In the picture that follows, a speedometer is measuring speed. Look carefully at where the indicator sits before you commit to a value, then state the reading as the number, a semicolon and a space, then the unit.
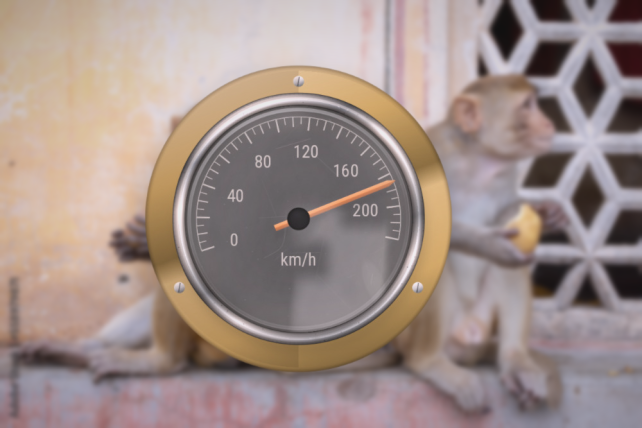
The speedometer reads 185; km/h
